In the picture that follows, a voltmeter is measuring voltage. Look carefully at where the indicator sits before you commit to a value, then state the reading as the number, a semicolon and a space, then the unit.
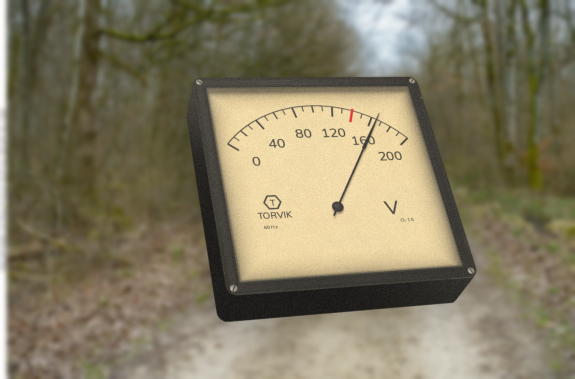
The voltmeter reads 165; V
